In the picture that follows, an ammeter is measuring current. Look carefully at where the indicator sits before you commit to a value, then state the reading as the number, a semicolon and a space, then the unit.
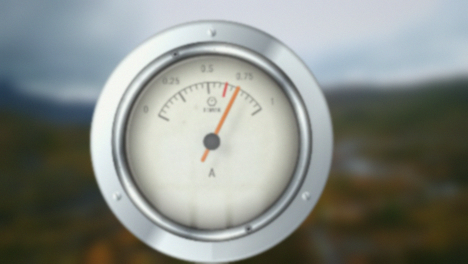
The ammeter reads 0.75; A
